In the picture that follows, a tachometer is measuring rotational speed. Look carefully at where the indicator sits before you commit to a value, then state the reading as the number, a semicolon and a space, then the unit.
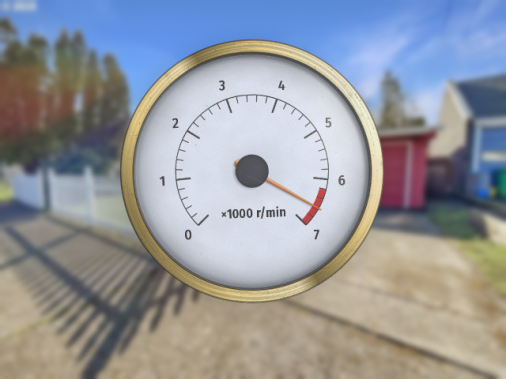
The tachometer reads 6600; rpm
